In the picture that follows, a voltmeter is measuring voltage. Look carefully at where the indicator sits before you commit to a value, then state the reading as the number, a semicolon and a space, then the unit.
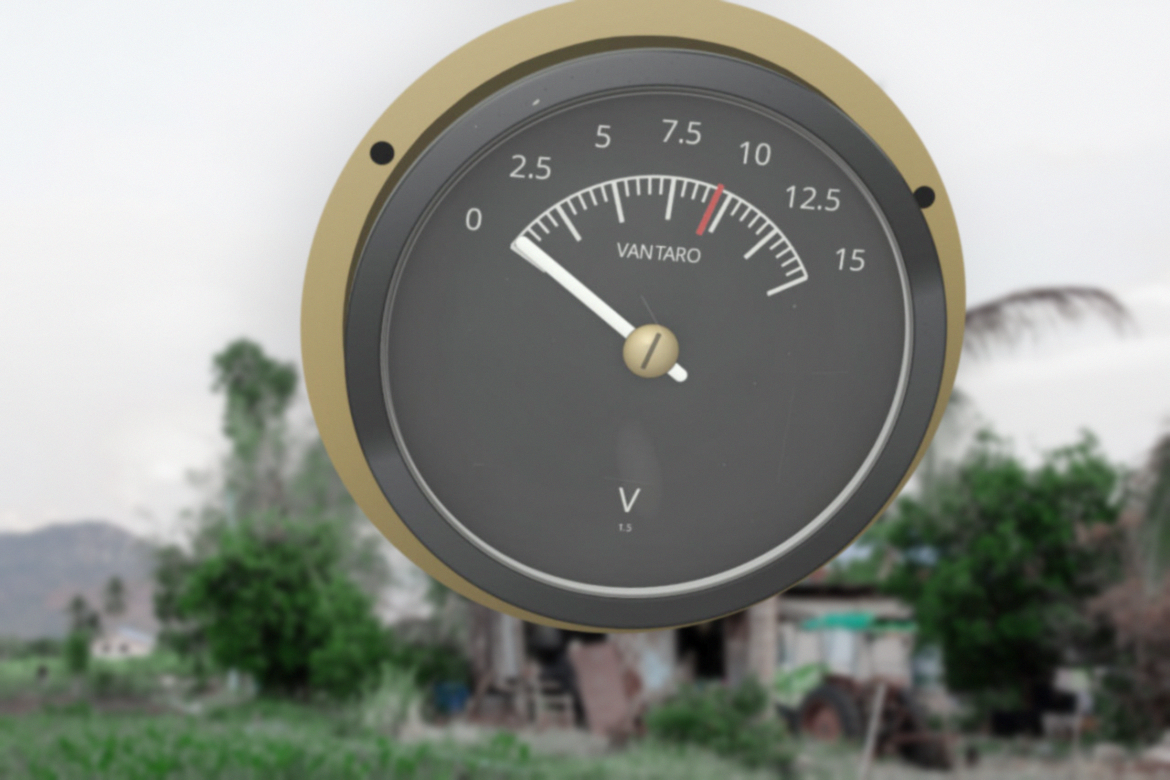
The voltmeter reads 0.5; V
